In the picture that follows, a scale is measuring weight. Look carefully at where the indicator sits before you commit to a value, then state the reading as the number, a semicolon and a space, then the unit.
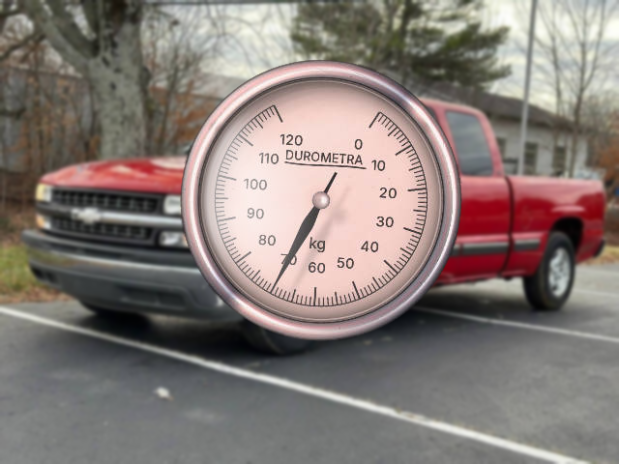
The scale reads 70; kg
